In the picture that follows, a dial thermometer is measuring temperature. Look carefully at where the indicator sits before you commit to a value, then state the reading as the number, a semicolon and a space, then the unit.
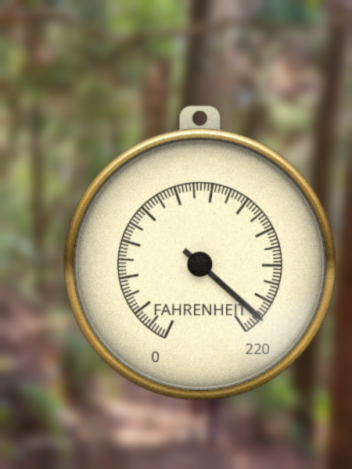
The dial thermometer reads 210; °F
